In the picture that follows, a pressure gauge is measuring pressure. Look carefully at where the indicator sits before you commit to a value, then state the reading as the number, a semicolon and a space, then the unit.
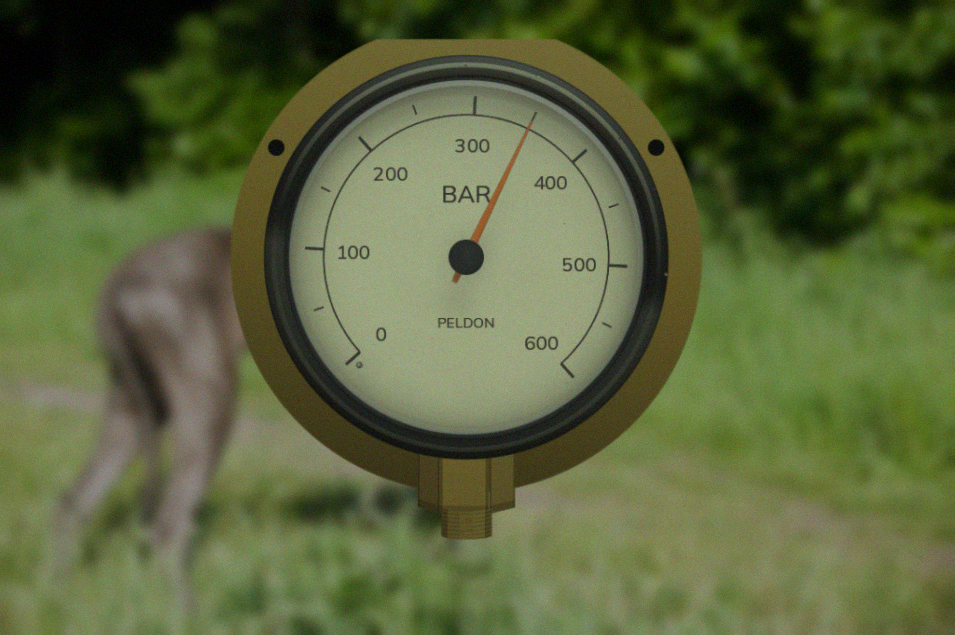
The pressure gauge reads 350; bar
